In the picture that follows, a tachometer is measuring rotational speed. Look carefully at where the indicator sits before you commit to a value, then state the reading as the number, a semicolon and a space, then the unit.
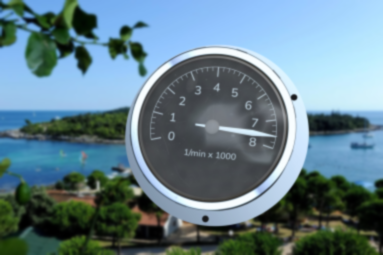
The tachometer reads 7600; rpm
